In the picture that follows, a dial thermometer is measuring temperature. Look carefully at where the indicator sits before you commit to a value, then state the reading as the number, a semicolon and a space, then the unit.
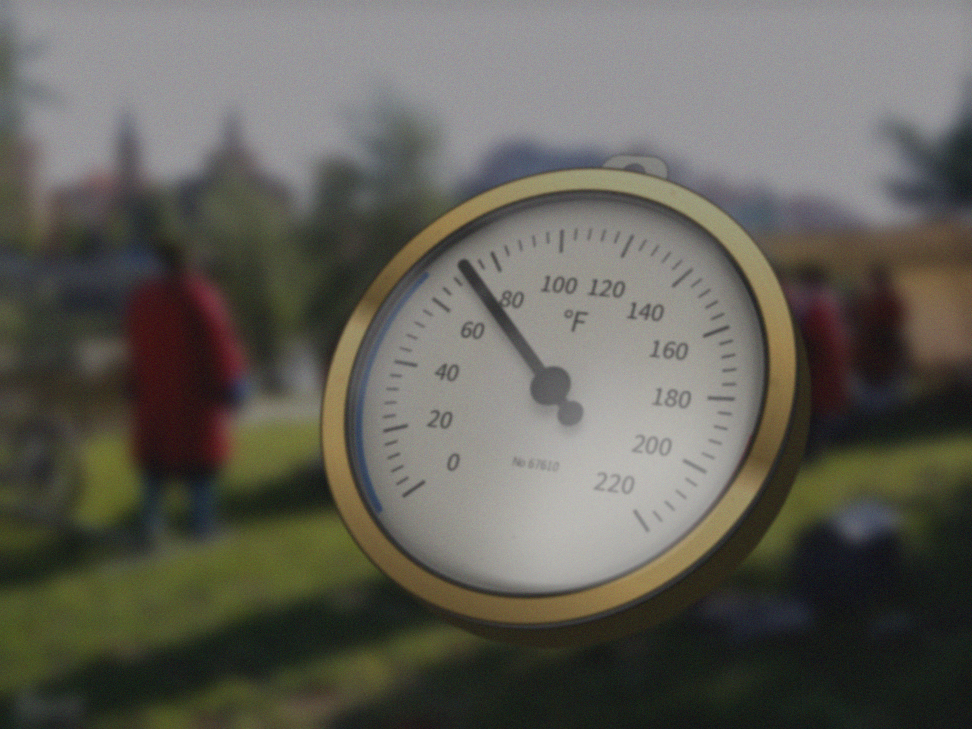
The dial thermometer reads 72; °F
